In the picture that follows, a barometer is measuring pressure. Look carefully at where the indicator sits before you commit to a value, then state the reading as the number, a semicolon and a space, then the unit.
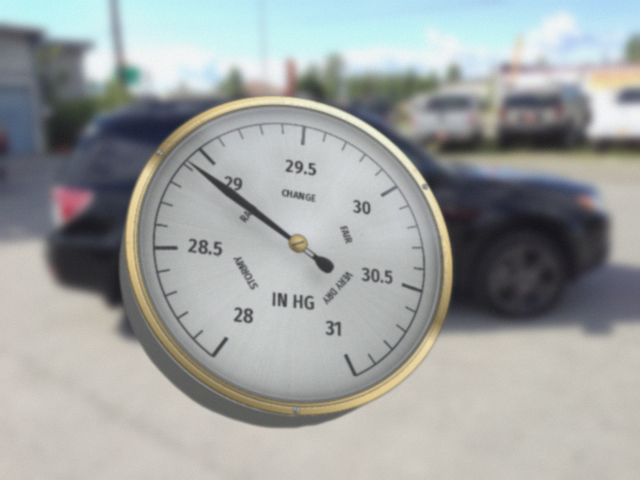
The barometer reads 28.9; inHg
